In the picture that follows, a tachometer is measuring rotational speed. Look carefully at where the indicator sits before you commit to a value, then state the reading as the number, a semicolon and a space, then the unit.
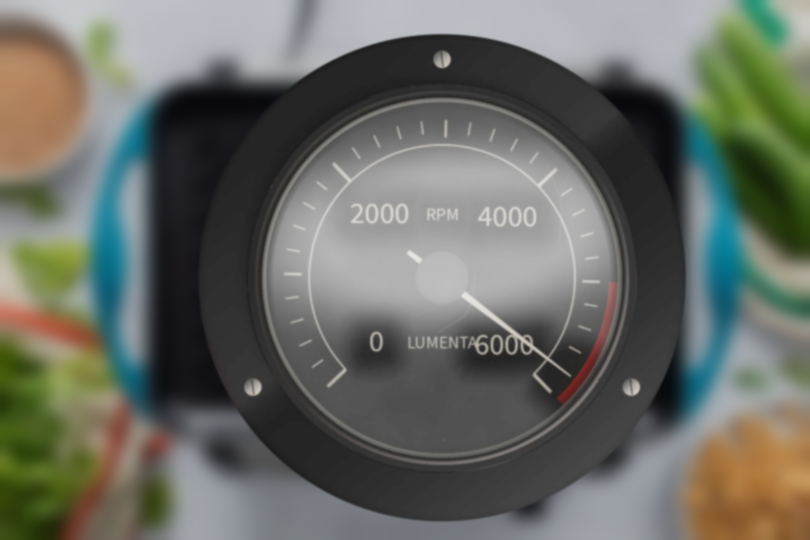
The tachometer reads 5800; rpm
